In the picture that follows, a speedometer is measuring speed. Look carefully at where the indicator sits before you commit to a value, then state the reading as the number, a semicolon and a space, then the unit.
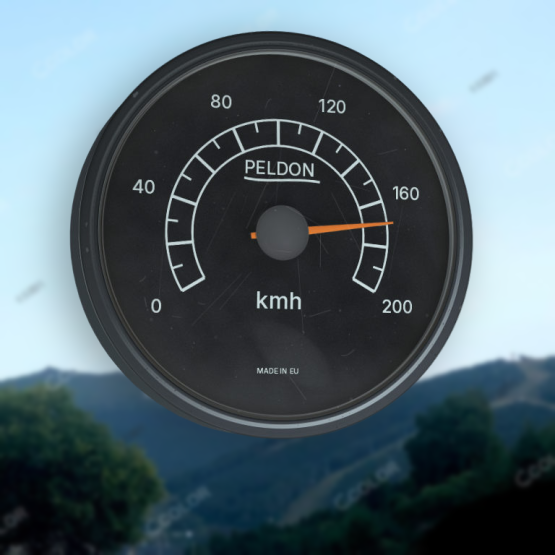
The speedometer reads 170; km/h
